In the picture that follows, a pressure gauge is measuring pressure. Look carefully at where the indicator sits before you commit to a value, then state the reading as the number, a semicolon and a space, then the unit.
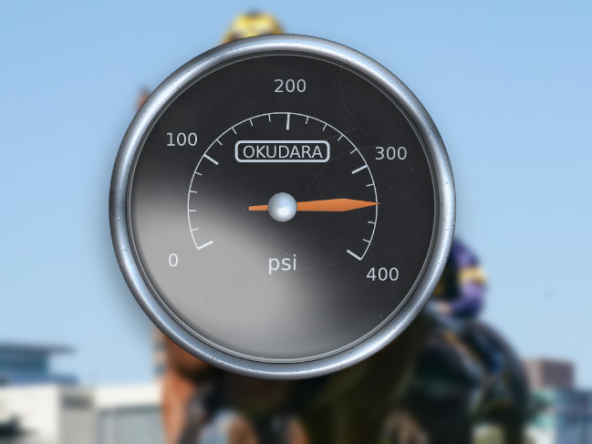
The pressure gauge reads 340; psi
